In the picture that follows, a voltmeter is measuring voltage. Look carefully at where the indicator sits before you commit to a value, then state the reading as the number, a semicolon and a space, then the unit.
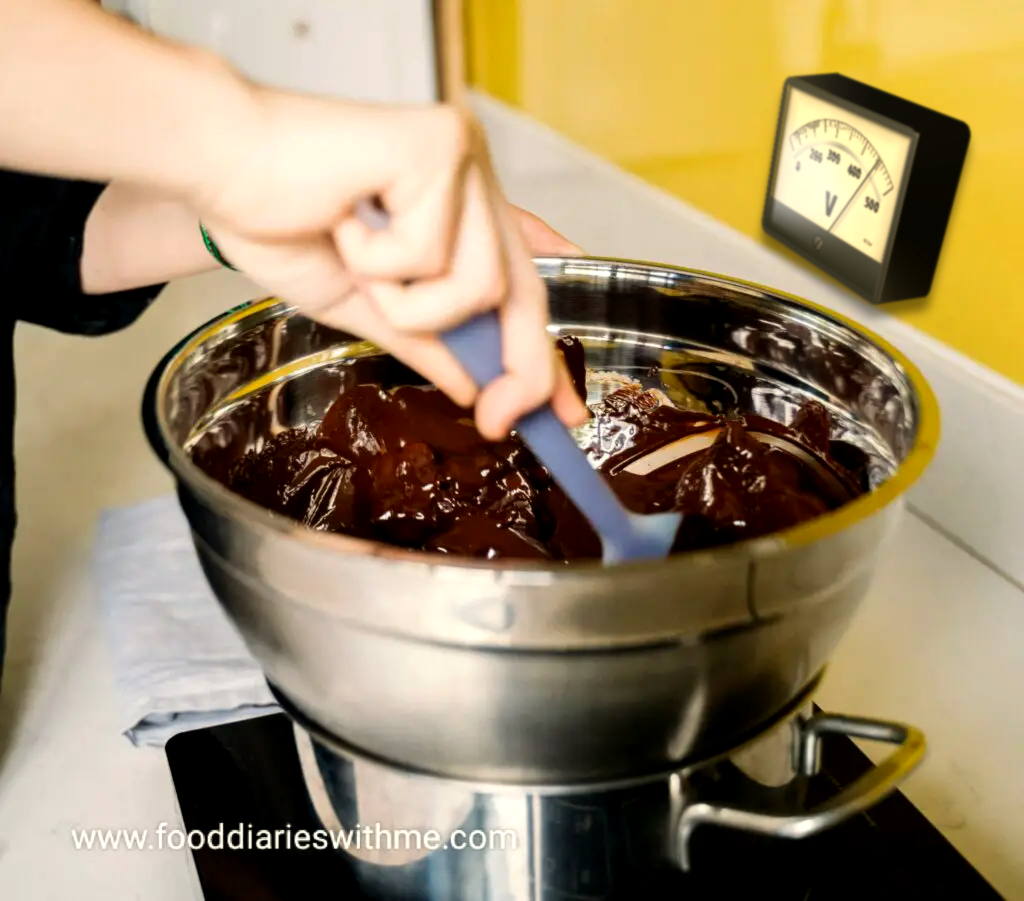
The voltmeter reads 450; V
